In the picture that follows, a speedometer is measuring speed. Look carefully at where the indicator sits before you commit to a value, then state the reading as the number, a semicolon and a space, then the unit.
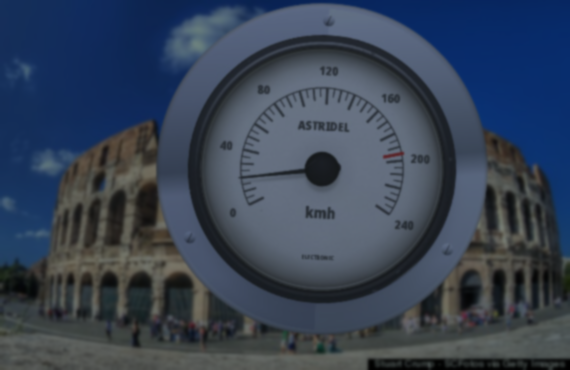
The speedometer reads 20; km/h
